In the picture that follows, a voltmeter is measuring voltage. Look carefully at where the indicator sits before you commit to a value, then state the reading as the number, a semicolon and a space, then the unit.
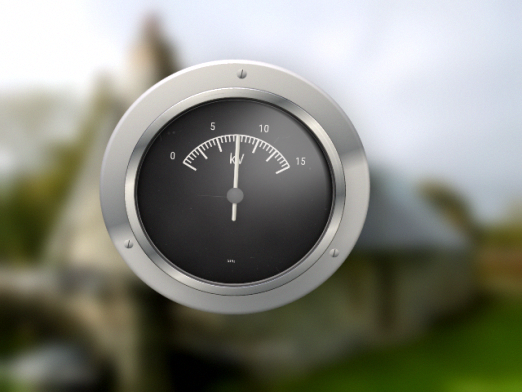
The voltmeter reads 7.5; kV
